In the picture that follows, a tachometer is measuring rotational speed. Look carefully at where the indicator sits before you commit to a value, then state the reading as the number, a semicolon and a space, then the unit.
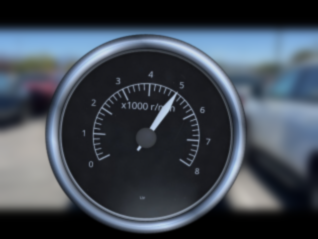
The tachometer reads 5000; rpm
